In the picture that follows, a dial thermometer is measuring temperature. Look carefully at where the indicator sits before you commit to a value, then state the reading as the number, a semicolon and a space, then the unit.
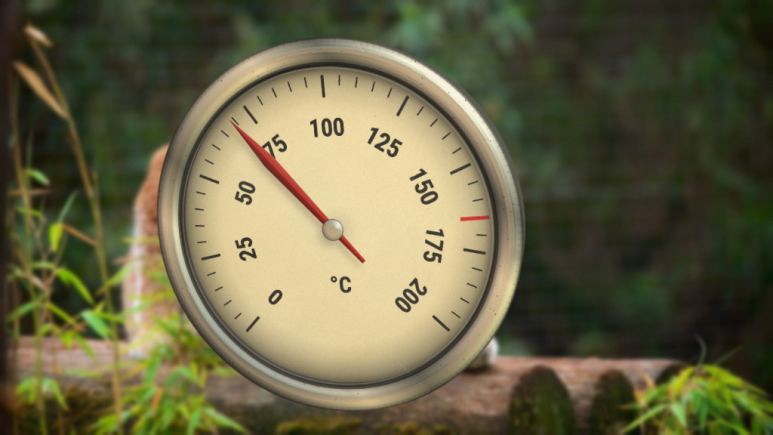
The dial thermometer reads 70; °C
